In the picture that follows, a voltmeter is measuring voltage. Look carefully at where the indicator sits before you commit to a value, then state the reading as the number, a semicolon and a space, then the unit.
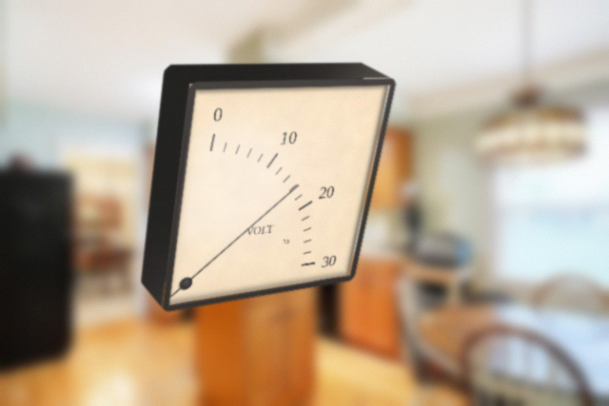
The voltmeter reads 16; V
